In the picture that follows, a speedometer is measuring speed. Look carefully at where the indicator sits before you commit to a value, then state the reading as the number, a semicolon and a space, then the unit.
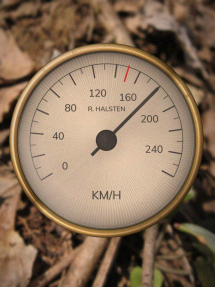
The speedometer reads 180; km/h
